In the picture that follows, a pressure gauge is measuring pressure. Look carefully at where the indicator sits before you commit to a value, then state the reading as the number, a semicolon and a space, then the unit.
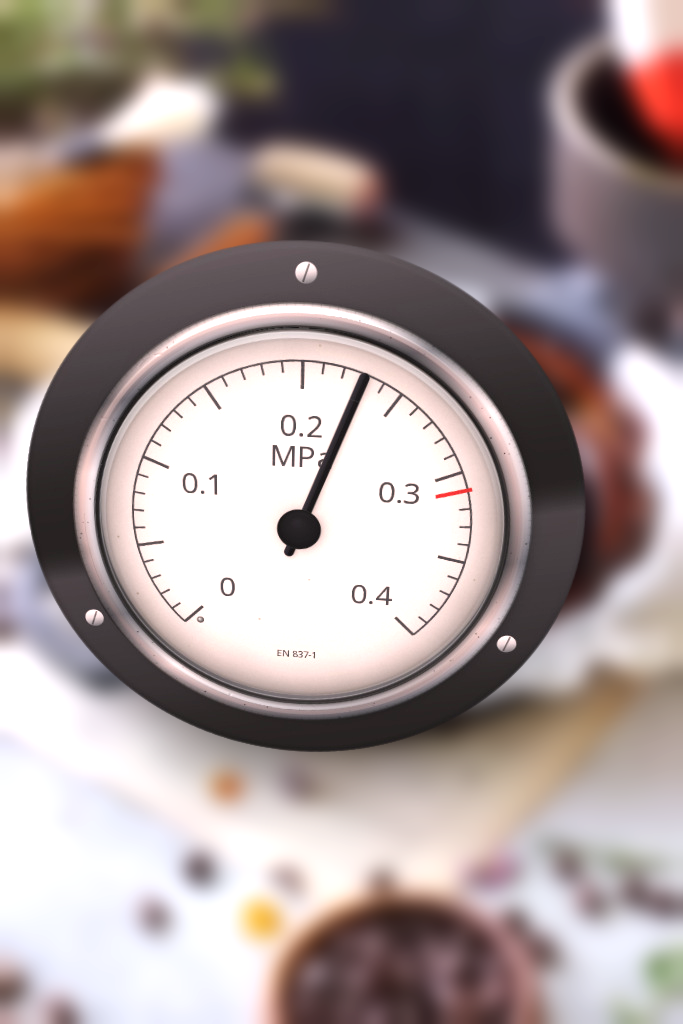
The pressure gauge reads 0.23; MPa
